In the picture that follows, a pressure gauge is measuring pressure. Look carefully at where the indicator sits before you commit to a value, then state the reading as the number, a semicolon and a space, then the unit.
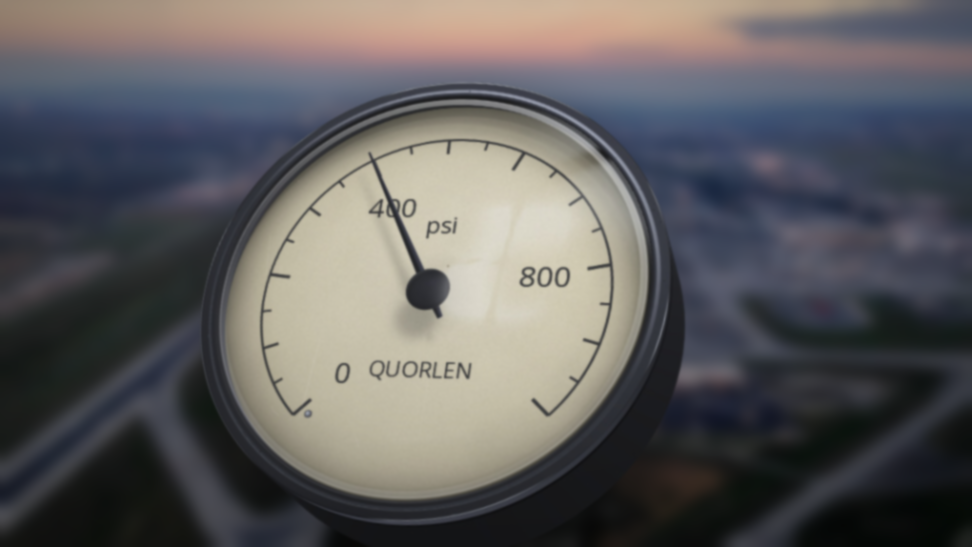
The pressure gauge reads 400; psi
